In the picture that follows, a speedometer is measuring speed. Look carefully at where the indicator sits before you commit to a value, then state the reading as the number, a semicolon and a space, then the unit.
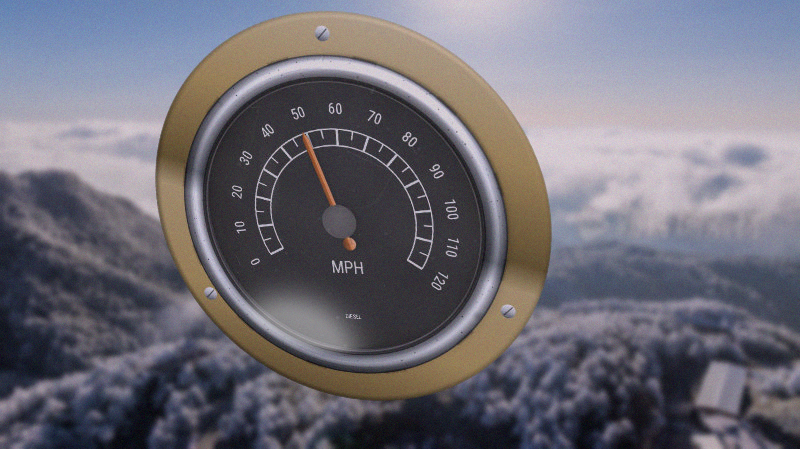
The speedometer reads 50; mph
